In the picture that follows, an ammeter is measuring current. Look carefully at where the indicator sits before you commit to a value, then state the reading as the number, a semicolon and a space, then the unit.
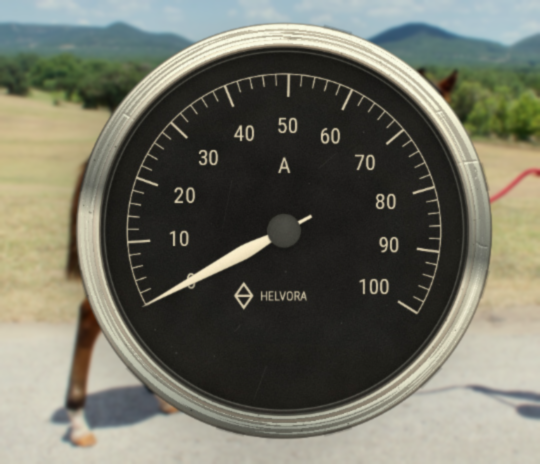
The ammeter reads 0; A
